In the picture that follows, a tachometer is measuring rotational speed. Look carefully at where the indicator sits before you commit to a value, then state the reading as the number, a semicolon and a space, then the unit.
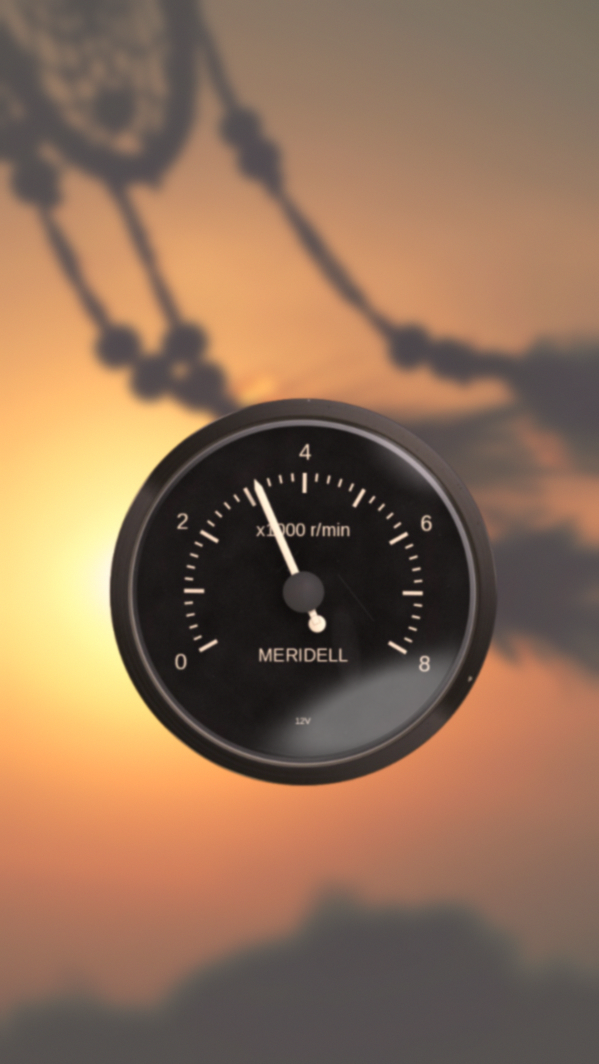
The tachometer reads 3200; rpm
